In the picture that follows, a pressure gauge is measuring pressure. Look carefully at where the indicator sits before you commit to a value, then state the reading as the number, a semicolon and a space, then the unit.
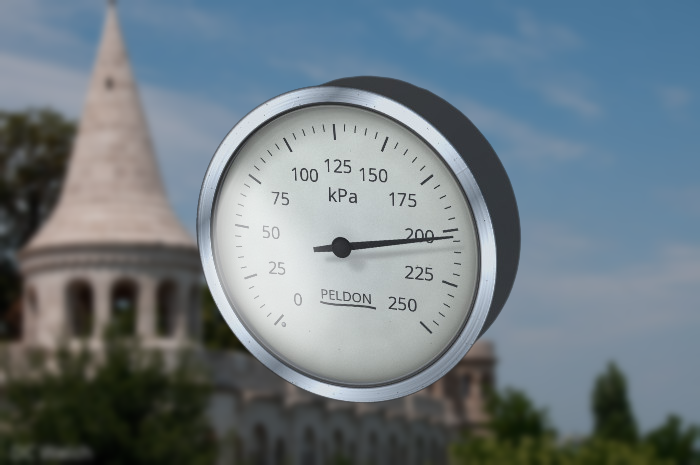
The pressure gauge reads 202.5; kPa
